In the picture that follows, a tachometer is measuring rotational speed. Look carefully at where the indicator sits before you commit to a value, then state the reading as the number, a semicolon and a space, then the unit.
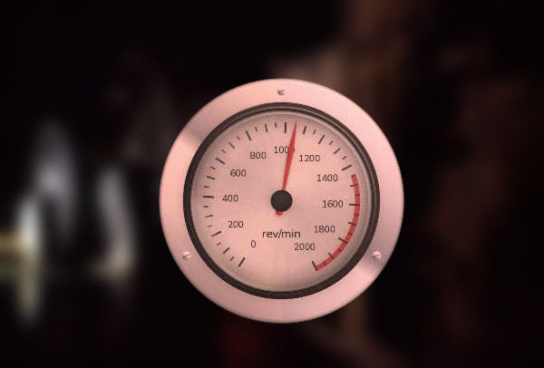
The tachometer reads 1050; rpm
